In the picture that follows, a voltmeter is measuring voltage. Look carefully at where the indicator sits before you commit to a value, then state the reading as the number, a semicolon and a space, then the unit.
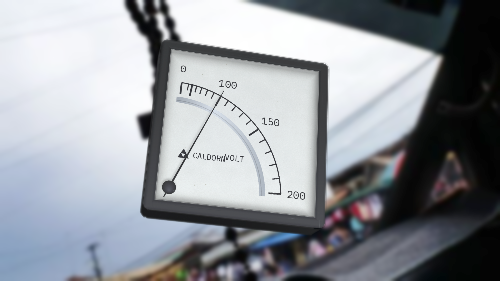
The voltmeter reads 100; V
